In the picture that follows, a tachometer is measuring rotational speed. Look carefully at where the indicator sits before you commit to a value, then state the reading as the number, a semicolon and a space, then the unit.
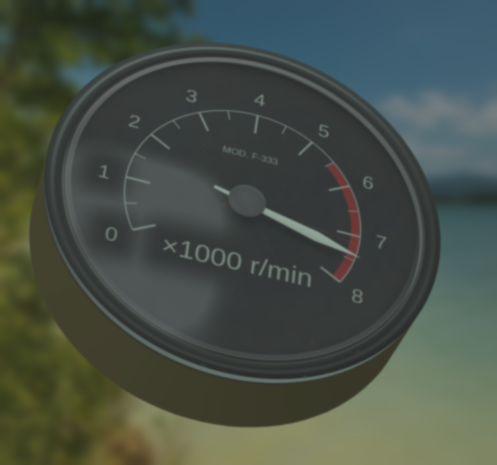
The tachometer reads 7500; rpm
